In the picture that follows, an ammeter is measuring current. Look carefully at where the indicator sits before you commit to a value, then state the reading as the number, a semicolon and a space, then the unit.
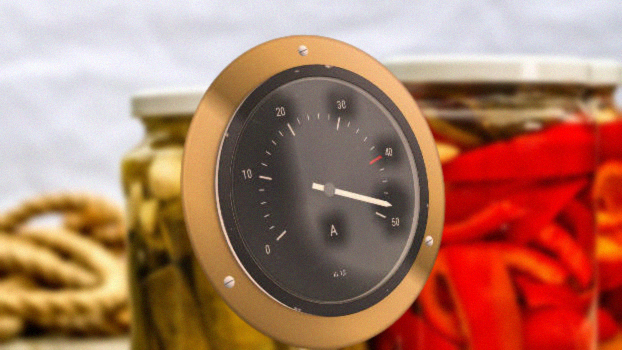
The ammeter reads 48; A
